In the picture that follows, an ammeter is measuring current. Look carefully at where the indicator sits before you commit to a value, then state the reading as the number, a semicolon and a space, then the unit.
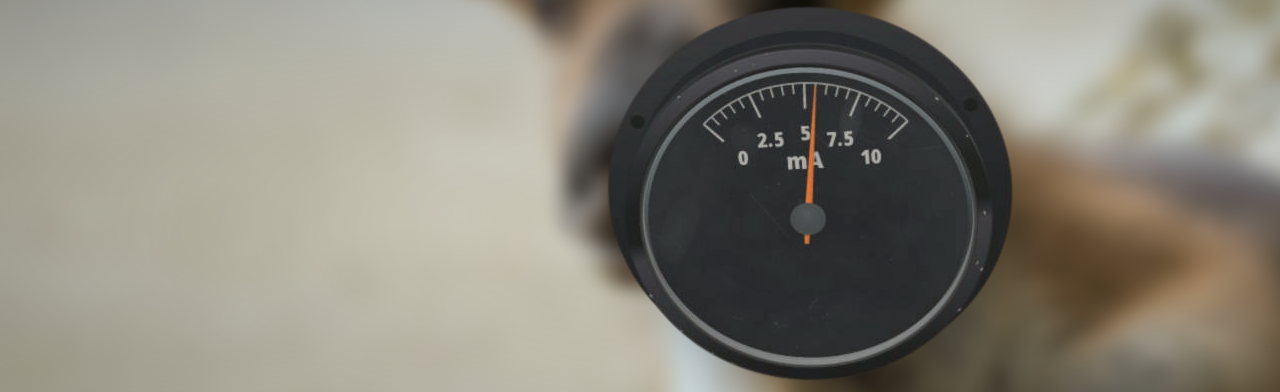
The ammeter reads 5.5; mA
